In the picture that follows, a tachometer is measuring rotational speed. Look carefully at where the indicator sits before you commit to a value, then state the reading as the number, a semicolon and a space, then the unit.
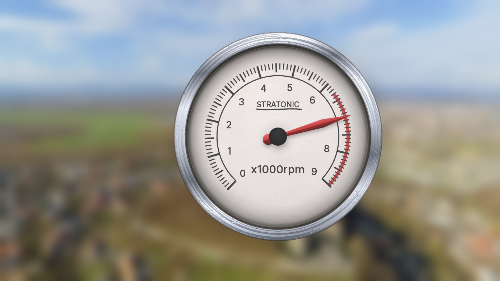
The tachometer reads 7000; rpm
